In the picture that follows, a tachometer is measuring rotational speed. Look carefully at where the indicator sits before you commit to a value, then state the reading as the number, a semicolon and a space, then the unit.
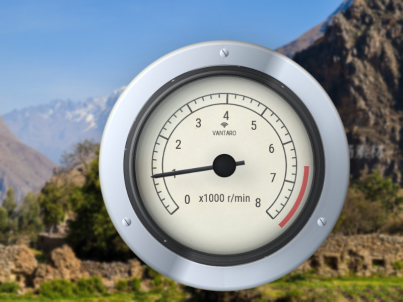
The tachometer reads 1000; rpm
